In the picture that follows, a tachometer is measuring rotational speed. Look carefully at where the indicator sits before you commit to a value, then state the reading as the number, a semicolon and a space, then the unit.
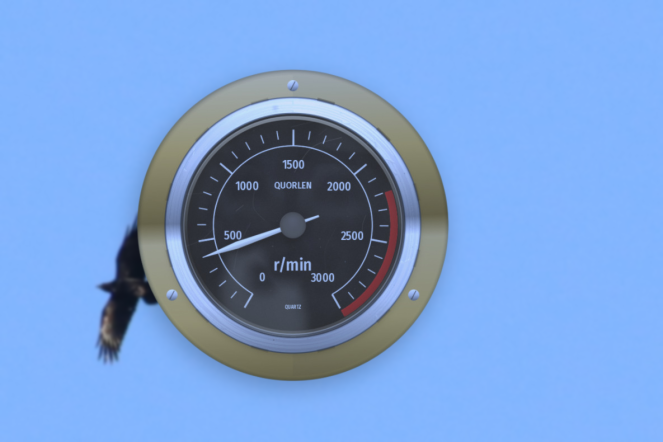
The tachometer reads 400; rpm
